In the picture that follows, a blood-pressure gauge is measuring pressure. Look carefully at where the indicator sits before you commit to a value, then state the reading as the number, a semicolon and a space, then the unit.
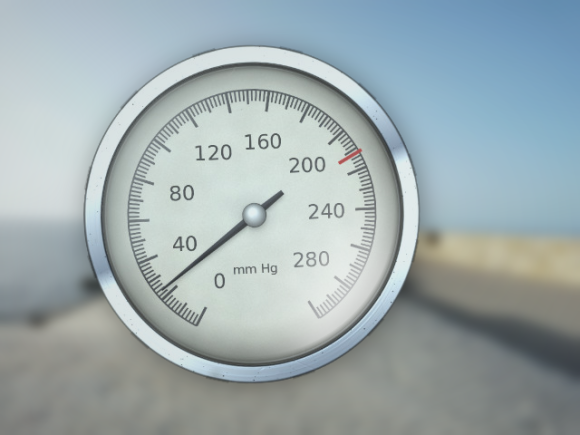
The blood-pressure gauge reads 24; mmHg
